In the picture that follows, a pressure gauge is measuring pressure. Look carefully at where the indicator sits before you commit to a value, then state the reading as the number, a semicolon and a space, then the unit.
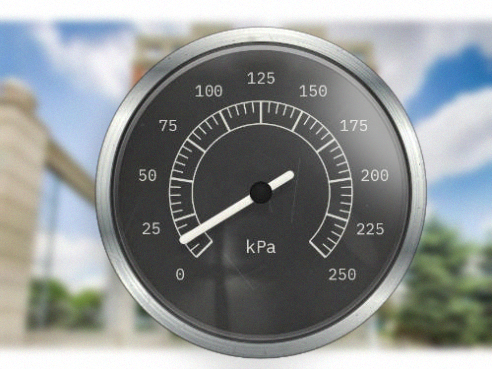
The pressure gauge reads 12.5; kPa
